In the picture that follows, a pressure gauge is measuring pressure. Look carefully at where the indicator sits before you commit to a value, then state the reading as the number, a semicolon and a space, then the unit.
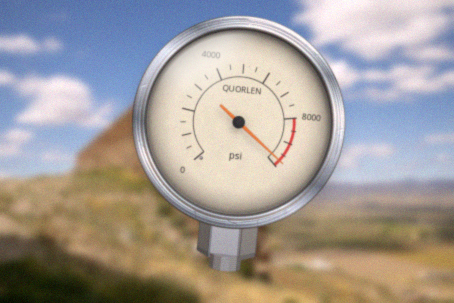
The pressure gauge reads 9750; psi
